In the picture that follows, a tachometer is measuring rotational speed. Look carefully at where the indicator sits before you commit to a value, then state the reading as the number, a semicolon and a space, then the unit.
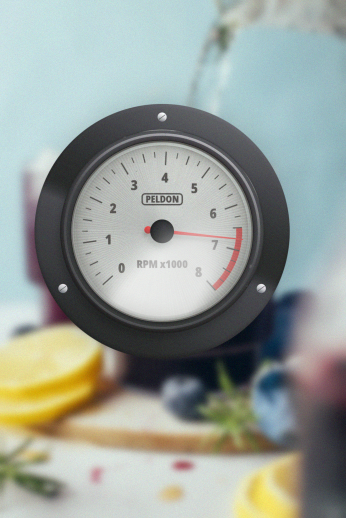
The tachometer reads 6750; rpm
